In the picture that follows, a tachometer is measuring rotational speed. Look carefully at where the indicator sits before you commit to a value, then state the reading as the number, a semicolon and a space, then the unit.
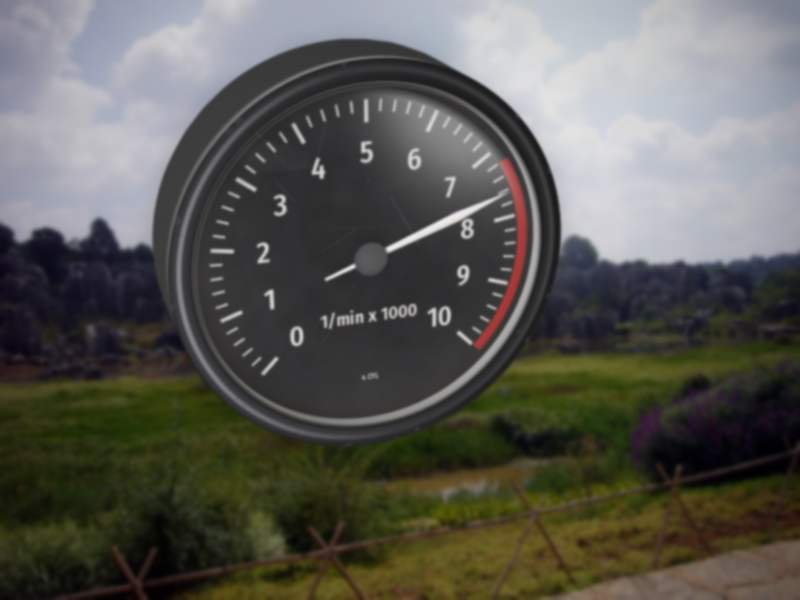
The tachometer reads 7600; rpm
